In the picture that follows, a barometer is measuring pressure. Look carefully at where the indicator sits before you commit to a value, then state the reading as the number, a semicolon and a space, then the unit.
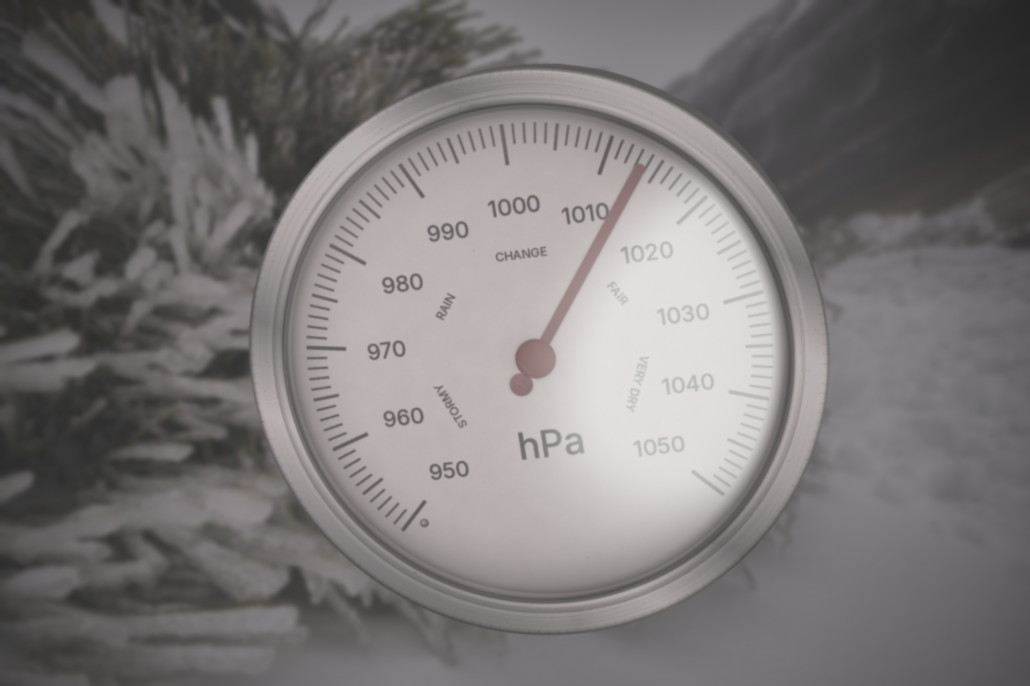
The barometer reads 1013.5; hPa
